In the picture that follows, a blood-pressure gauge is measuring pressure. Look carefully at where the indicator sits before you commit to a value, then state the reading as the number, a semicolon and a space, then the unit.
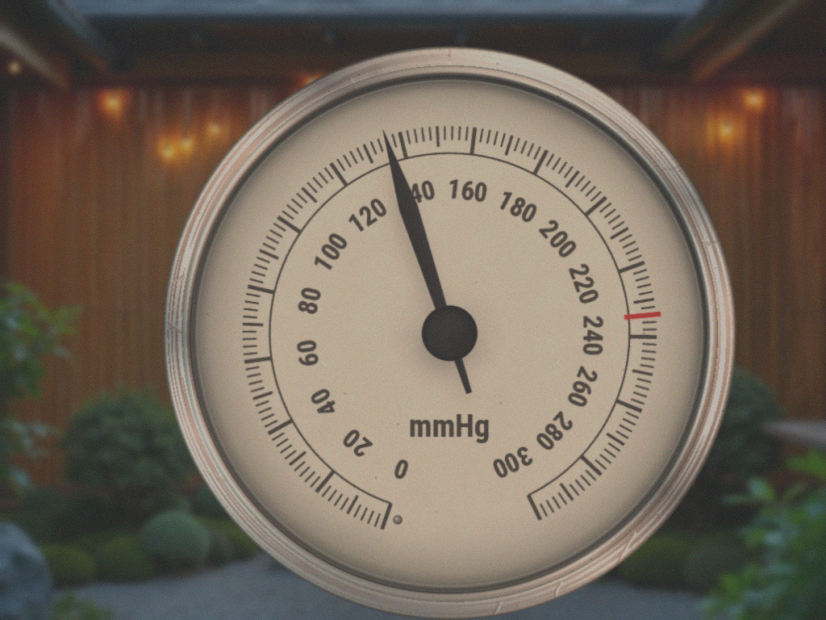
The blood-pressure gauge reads 136; mmHg
